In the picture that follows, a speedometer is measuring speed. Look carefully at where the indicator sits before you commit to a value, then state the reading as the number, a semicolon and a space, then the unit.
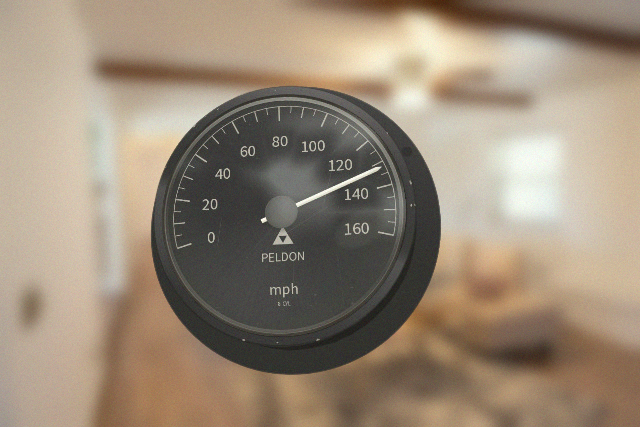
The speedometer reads 132.5; mph
